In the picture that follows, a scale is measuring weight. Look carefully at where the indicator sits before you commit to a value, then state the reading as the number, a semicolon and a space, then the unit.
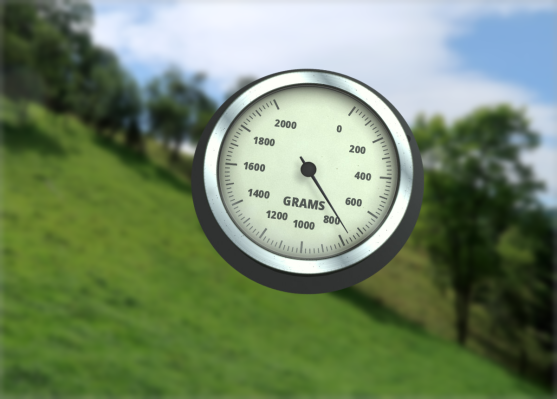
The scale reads 760; g
